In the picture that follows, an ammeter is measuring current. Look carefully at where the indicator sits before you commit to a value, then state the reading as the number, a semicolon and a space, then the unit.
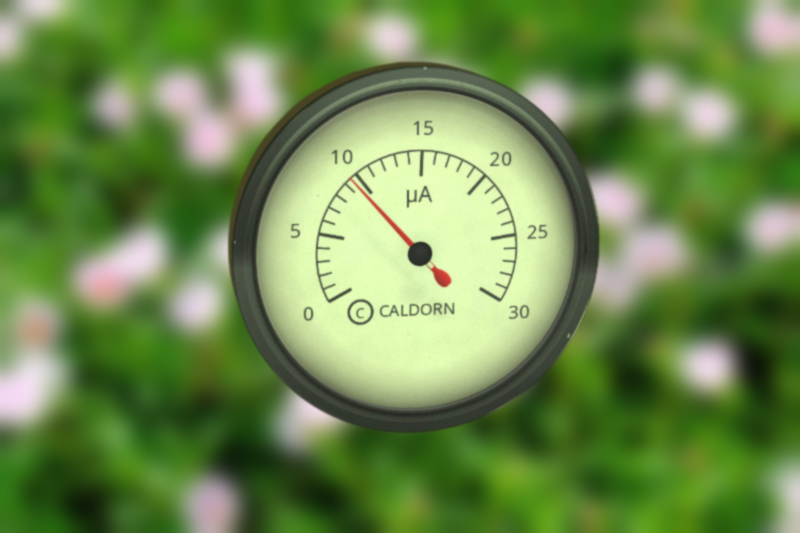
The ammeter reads 9.5; µA
